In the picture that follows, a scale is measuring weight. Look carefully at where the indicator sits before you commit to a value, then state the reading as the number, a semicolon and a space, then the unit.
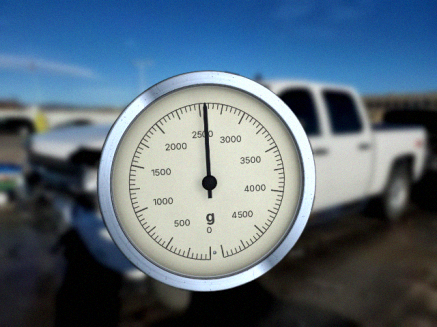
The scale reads 2550; g
